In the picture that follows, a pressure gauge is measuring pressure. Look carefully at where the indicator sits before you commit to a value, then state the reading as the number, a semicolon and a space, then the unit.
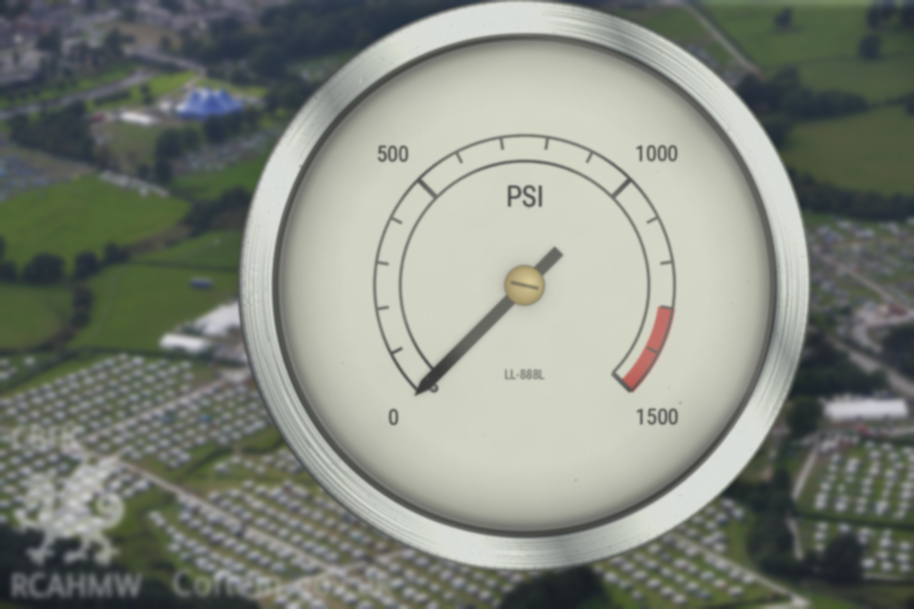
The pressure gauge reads 0; psi
